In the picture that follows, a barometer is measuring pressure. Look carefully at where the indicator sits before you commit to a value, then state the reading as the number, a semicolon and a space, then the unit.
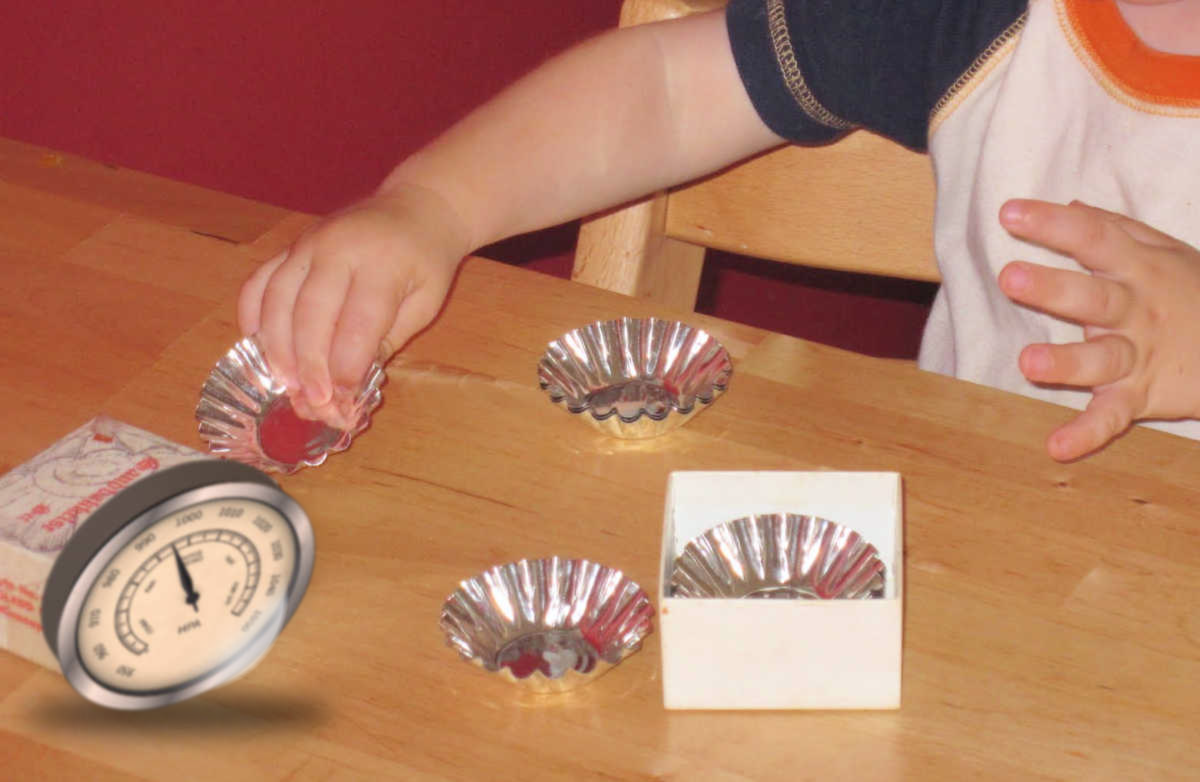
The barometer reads 995; hPa
